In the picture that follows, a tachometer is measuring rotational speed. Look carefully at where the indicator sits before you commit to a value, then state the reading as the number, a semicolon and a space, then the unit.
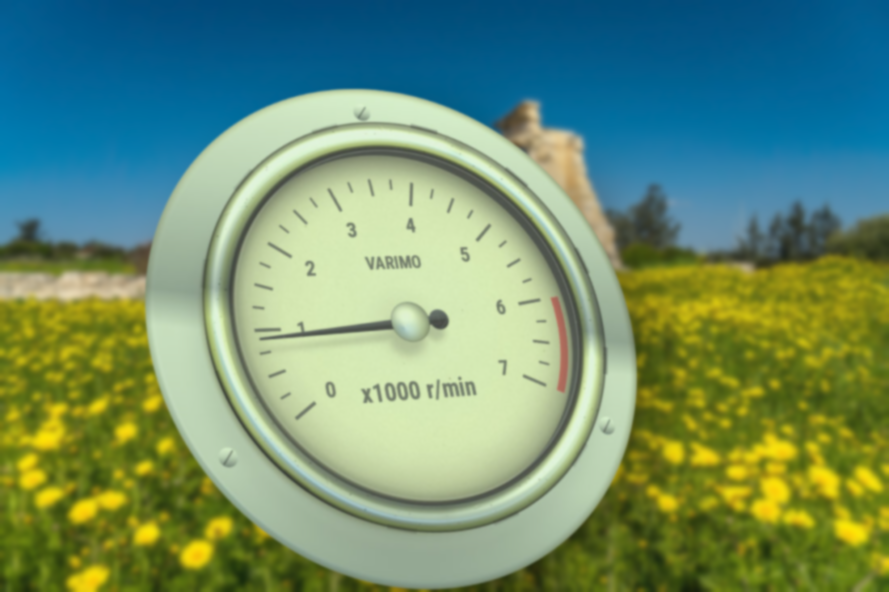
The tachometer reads 875; rpm
